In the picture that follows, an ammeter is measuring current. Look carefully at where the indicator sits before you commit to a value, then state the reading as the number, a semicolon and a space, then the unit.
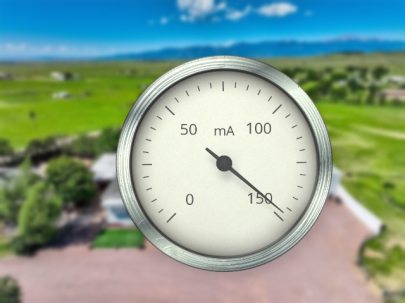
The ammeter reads 147.5; mA
